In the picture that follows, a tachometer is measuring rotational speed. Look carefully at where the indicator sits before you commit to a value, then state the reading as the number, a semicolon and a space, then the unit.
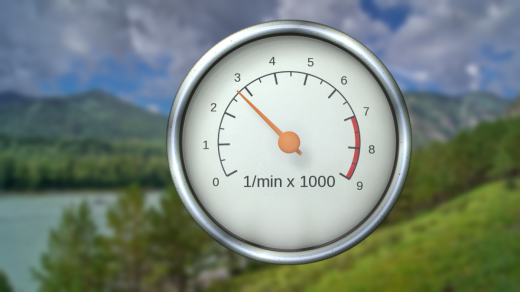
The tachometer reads 2750; rpm
